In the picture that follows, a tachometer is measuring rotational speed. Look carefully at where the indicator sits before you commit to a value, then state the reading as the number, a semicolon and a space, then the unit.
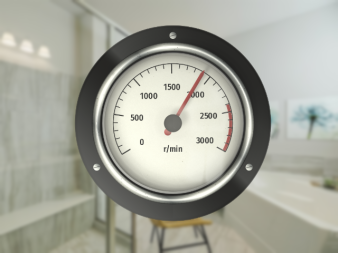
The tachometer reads 1900; rpm
